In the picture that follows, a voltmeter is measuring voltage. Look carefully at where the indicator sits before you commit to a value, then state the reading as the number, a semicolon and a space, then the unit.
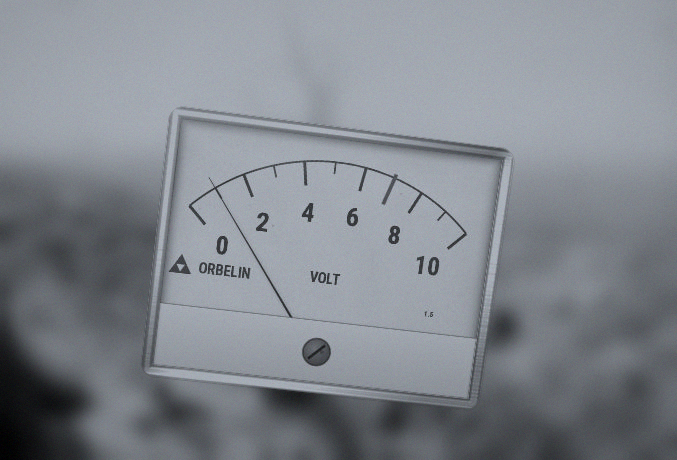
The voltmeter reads 1; V
